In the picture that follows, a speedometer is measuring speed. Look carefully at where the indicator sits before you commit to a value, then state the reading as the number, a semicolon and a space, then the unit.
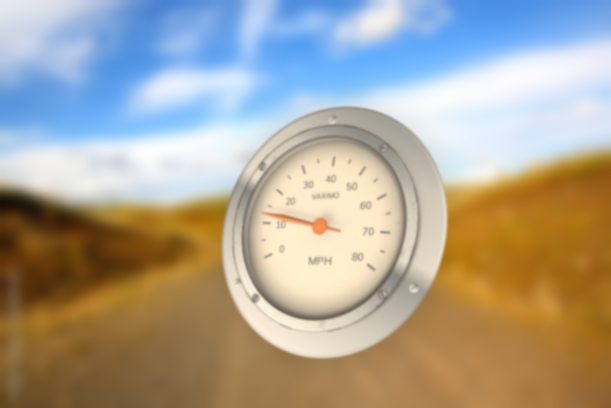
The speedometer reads 12.5; mph
